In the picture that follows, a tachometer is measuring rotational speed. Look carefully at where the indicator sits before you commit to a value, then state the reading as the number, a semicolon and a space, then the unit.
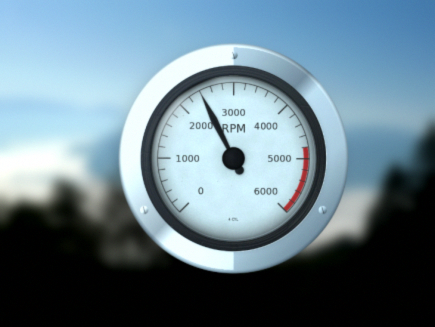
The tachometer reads 2400; rpm
